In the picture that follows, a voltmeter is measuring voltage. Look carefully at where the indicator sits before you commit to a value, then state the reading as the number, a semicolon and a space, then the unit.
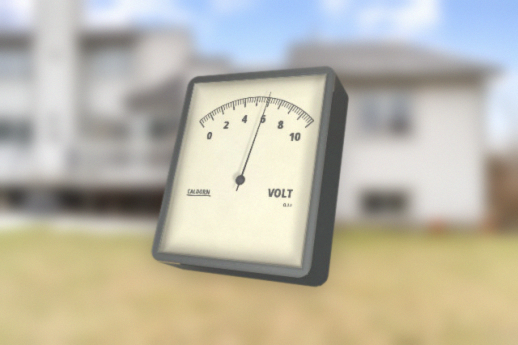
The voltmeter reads 6; V
